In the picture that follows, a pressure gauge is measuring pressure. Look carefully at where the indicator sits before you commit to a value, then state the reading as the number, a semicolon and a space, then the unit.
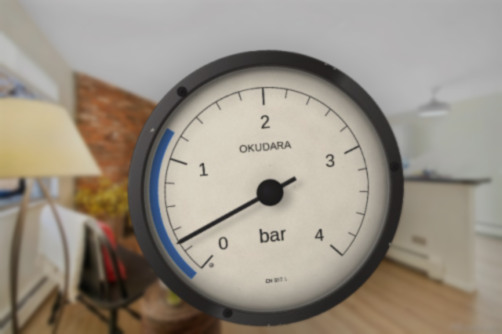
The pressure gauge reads 0.3; bar
